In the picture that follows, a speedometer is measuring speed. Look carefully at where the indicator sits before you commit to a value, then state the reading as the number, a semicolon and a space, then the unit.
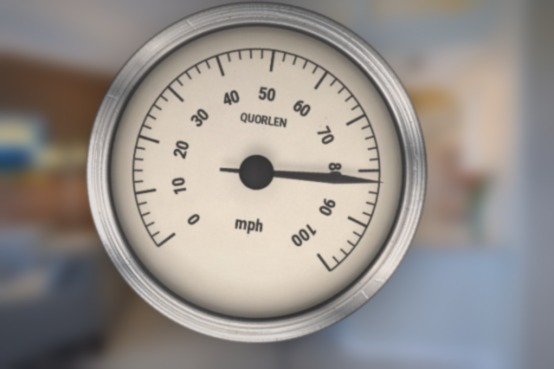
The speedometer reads 82; mph
